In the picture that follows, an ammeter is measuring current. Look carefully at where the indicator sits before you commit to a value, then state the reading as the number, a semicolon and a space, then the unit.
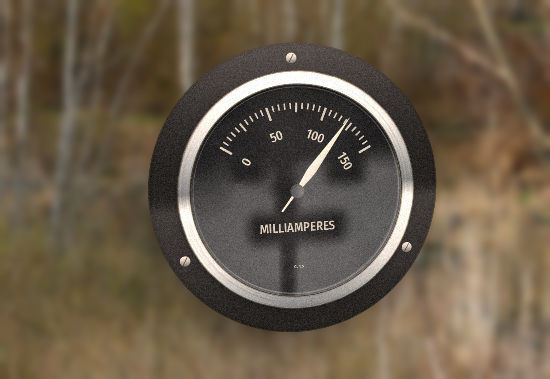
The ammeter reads 120; mA
